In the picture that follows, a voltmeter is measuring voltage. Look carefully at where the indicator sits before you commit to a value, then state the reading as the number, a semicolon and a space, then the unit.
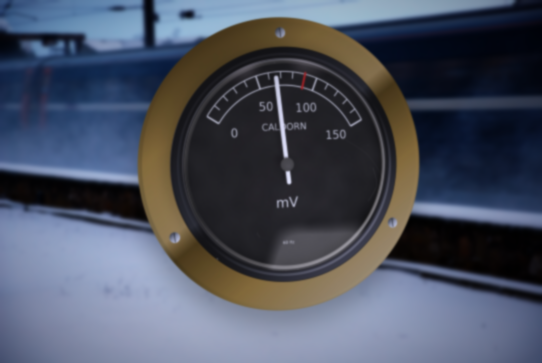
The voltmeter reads 65; mV
